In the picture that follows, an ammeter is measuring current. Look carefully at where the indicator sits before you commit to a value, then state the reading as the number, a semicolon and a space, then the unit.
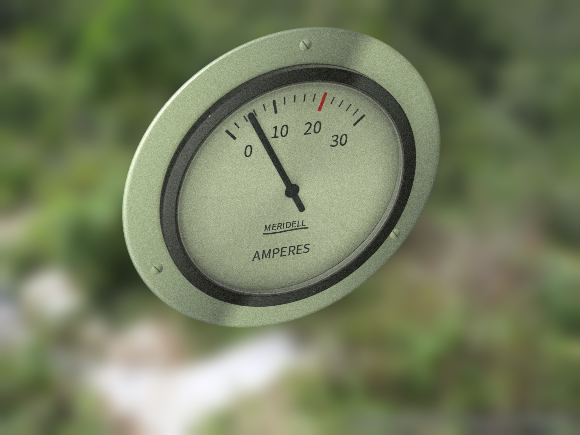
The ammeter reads 5; A
